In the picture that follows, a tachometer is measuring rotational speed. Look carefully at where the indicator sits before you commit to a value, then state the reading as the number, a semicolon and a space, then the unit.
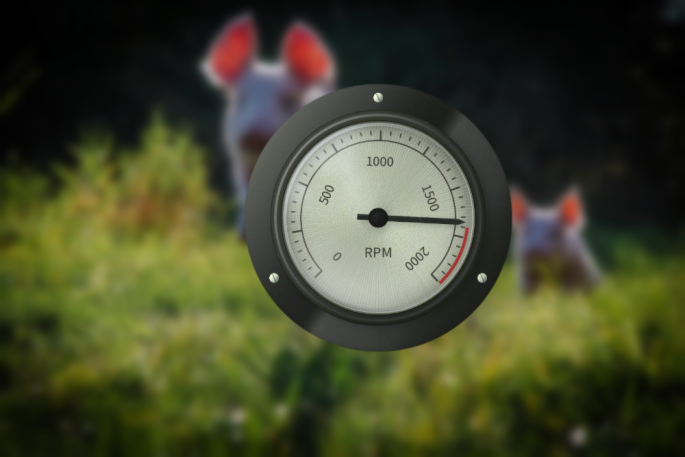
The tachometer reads 1675; rpm
